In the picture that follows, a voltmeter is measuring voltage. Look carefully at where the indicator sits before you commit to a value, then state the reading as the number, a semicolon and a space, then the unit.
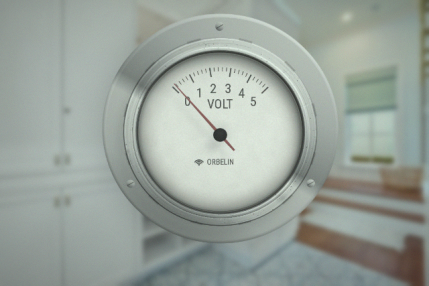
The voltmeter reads 0.2; V
